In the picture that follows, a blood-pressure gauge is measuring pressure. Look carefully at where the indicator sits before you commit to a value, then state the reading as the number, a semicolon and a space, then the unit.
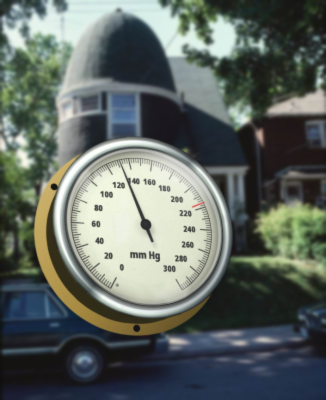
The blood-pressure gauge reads 130; mmHg
